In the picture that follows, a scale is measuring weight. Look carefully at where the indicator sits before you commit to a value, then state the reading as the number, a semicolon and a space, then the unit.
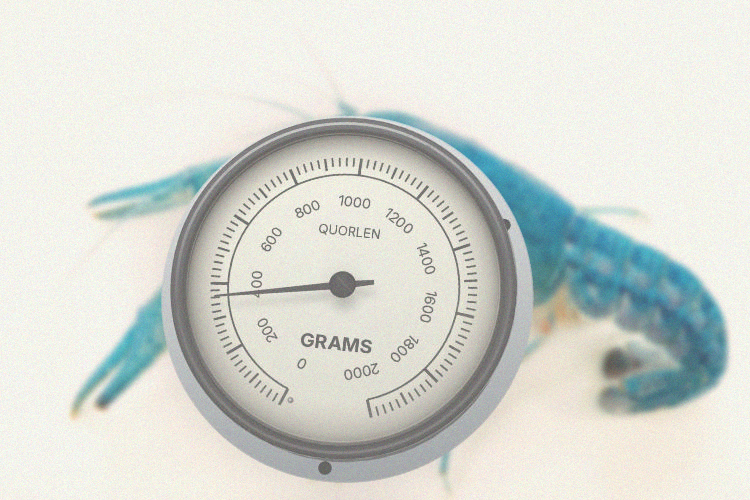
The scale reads 360; g
